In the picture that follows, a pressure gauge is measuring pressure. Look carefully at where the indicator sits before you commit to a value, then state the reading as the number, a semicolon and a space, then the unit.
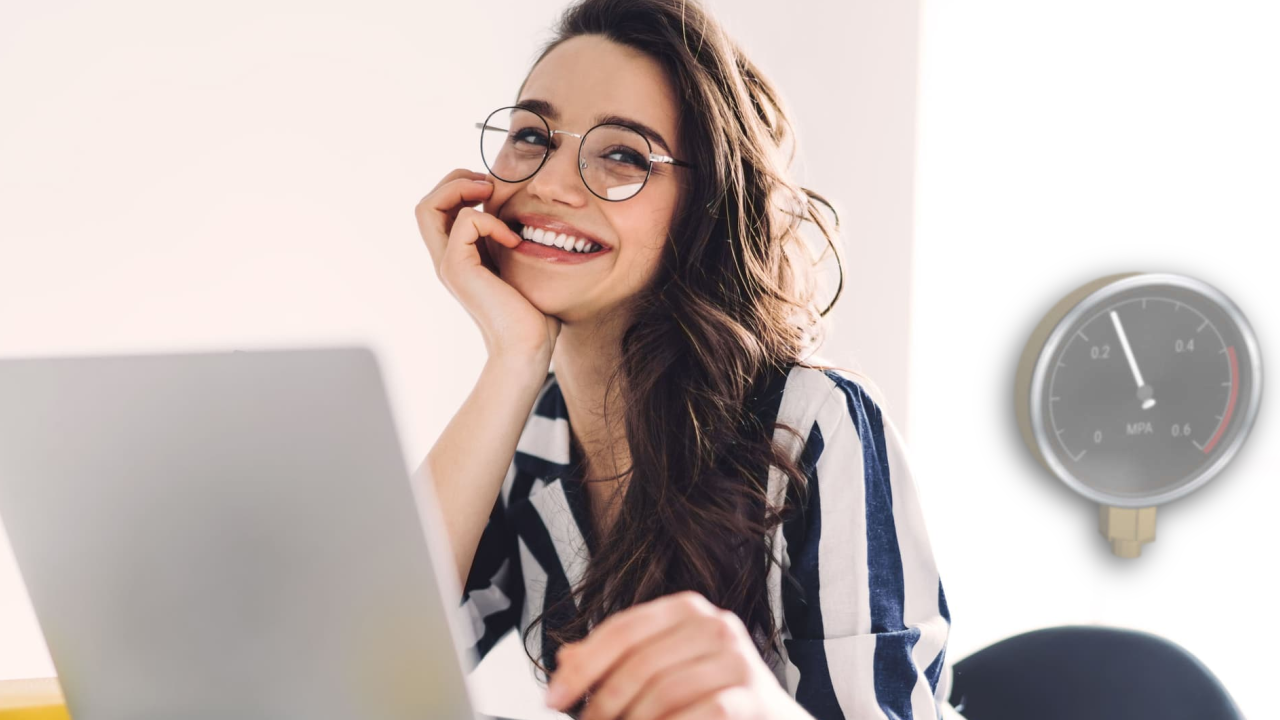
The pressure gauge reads 0.25; MPa
